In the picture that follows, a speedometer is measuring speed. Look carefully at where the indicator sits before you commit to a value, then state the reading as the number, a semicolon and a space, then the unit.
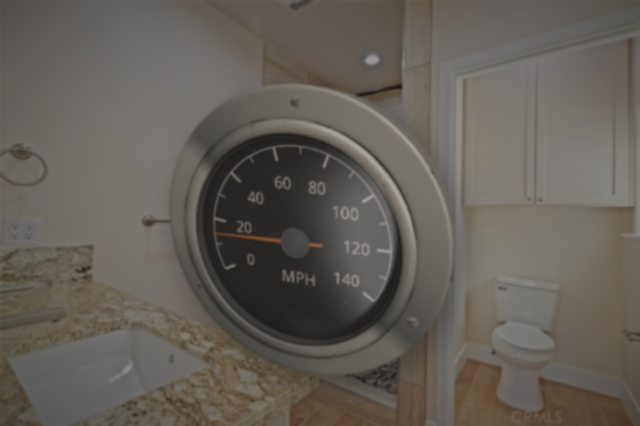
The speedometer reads 15; mph
